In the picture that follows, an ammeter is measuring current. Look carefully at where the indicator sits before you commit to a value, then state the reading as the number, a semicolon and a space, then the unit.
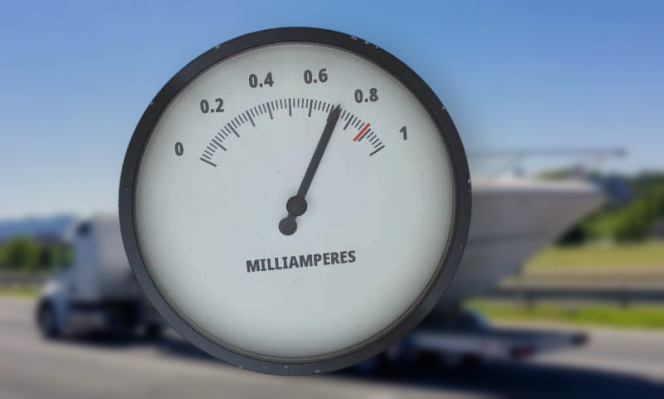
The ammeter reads 0.72; mA
